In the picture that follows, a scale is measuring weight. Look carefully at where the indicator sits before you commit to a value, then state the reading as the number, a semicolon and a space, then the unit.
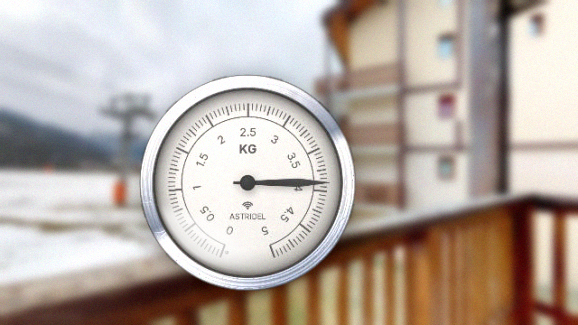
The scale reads 3.9; kg
